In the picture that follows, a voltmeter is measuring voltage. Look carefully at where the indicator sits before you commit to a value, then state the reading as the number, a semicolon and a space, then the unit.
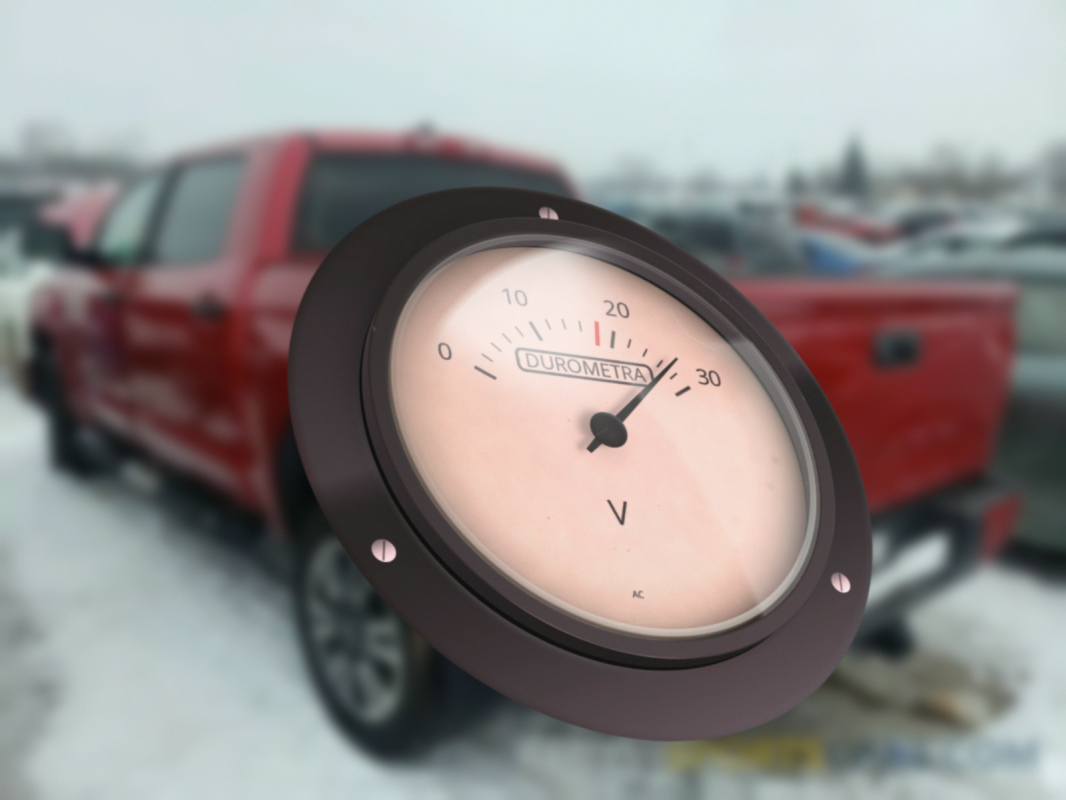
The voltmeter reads 27; V
